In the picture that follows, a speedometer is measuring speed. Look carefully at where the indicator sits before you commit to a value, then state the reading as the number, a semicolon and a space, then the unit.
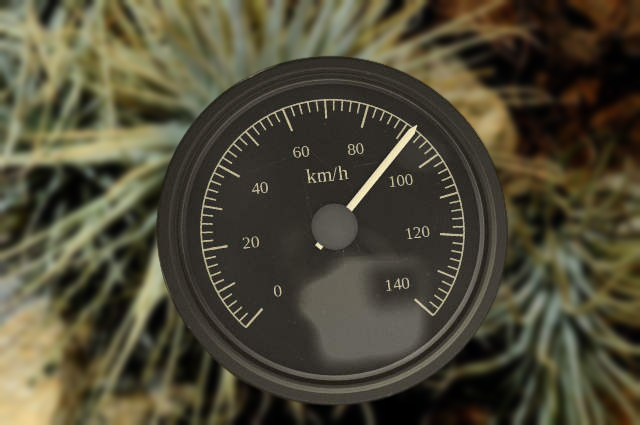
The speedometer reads 92; km/h
